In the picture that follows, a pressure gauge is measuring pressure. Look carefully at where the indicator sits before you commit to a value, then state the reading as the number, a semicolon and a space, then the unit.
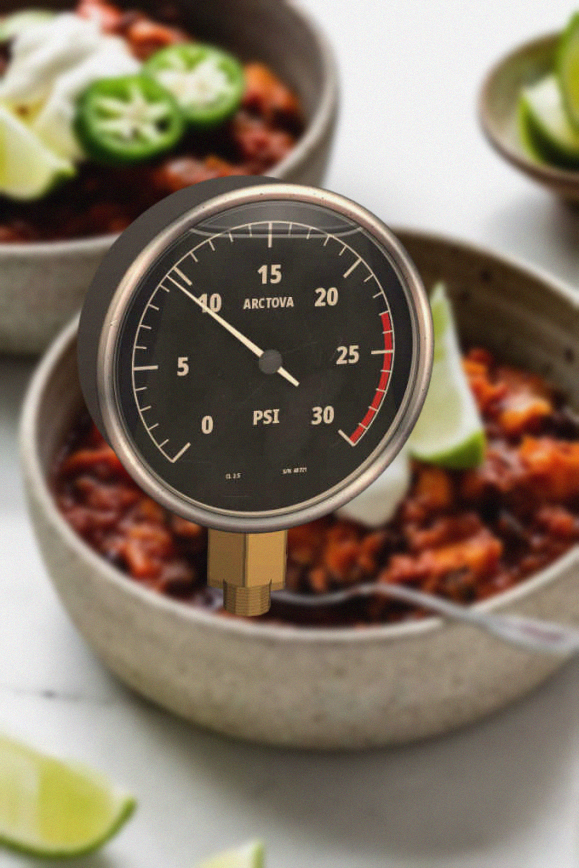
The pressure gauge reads 9.5; psi
